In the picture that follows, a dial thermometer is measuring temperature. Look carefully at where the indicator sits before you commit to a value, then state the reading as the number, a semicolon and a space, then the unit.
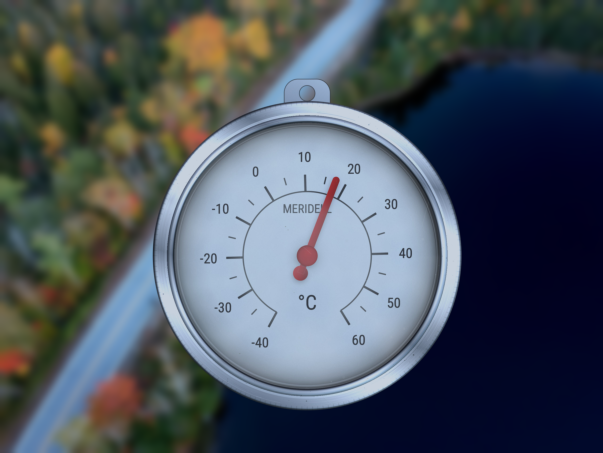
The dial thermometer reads 17.5; °C
